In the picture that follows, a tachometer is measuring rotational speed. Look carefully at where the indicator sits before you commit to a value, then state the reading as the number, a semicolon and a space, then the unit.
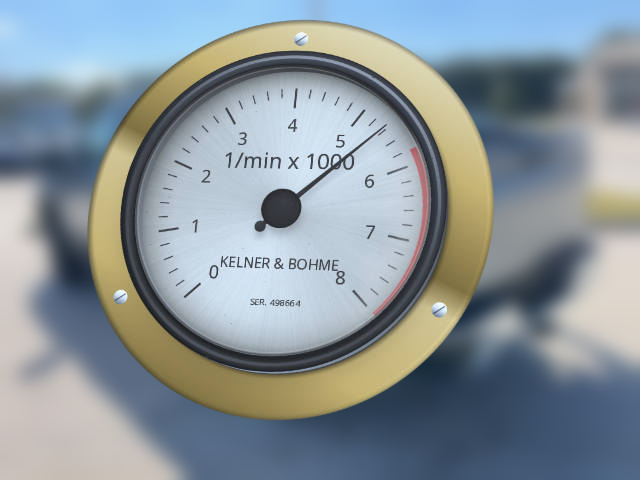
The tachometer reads 5400; rpm
